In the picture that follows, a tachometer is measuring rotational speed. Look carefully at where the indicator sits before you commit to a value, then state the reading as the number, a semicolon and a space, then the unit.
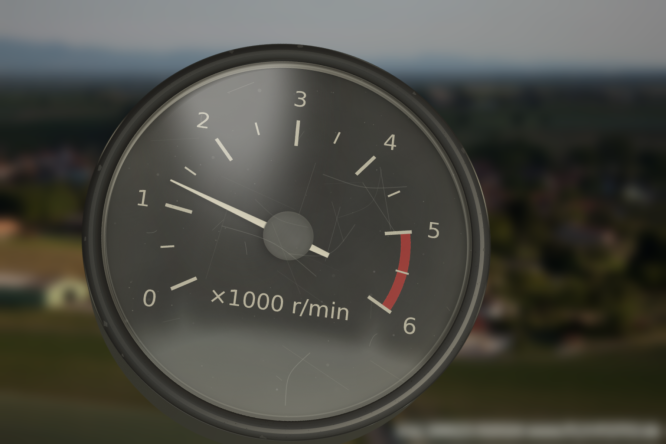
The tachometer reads 1250; rpm
